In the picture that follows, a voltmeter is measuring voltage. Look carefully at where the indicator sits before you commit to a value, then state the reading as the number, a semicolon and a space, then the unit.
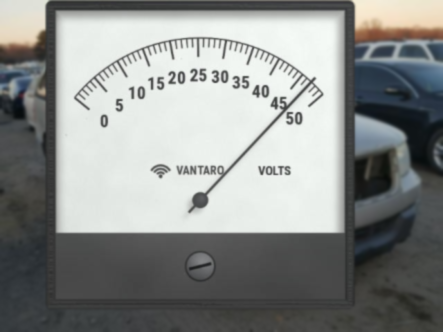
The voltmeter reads 47; V
